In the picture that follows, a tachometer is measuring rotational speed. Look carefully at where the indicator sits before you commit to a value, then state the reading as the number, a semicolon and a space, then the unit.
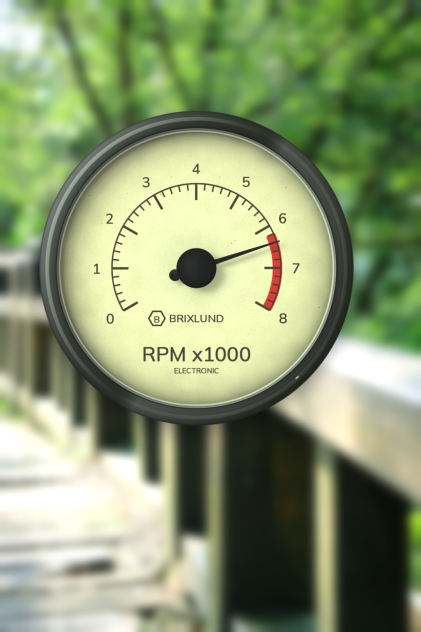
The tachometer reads 6400; rpm
